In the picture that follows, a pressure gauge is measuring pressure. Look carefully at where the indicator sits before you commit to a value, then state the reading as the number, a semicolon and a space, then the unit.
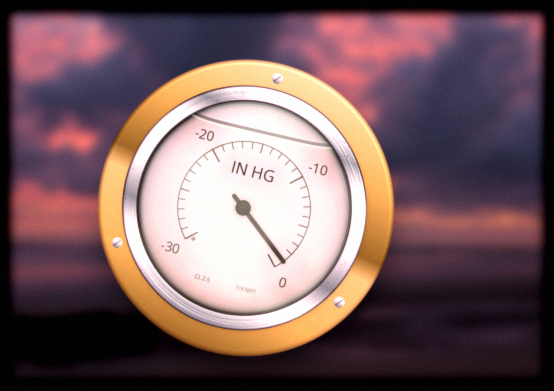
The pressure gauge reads -1; inHg
